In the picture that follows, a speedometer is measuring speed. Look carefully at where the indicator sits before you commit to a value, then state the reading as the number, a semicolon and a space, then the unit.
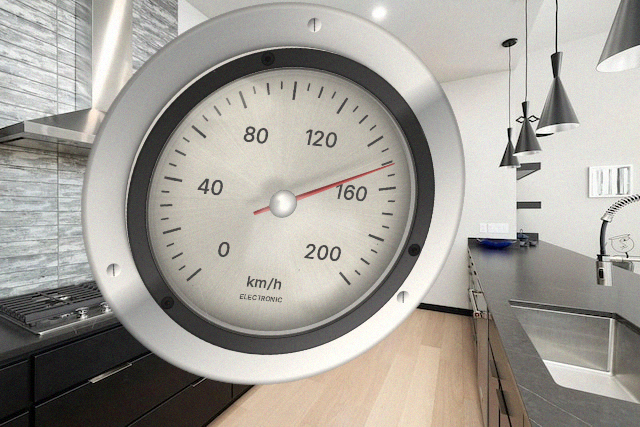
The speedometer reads 150; km/h
